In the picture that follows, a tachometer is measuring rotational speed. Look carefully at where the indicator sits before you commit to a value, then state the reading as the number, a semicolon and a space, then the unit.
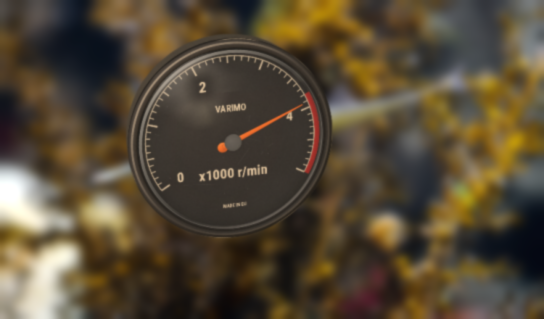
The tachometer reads 3900; rpm
